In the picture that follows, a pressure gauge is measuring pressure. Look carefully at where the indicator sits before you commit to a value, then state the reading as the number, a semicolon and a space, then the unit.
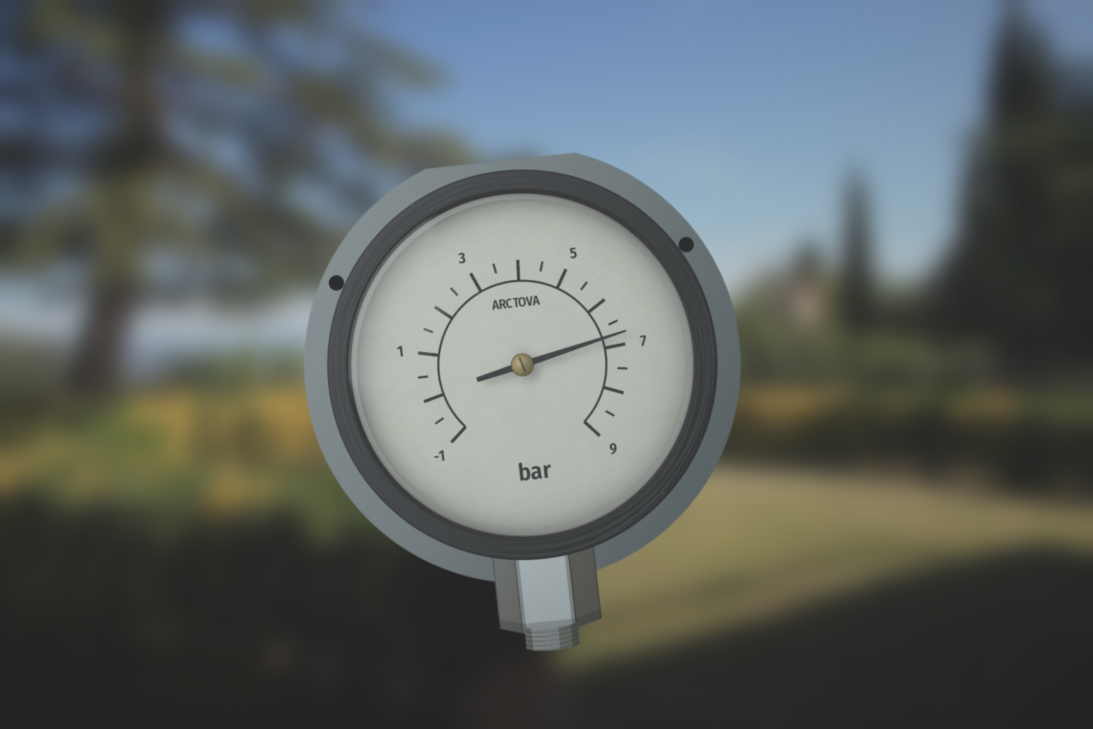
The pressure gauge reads 6.75; bar
